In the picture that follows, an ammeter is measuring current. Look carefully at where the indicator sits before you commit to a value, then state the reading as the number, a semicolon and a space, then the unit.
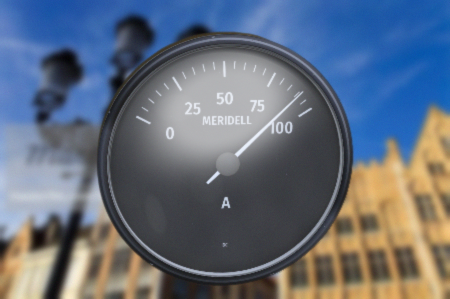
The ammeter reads 90; A
